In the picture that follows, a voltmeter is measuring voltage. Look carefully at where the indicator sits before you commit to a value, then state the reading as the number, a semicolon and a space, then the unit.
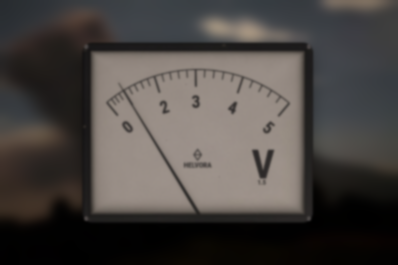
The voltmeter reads 1; V
